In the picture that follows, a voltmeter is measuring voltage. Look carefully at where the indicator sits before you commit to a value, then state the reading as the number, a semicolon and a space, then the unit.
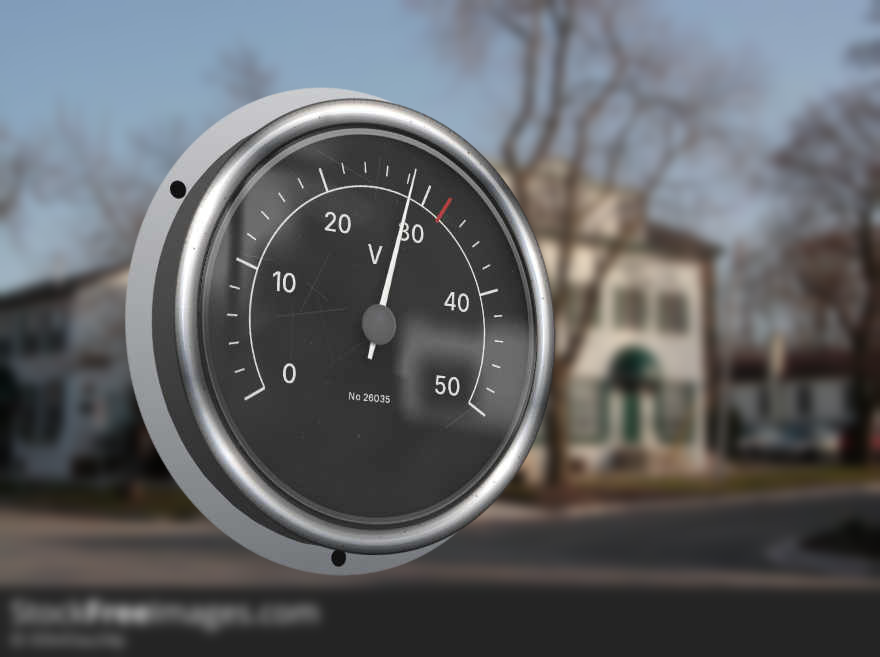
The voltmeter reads 28; V
